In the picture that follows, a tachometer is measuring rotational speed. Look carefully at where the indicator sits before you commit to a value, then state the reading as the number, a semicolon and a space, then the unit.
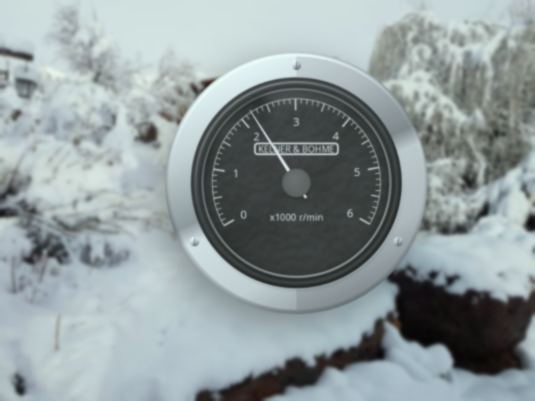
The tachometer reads 2200; rpm
